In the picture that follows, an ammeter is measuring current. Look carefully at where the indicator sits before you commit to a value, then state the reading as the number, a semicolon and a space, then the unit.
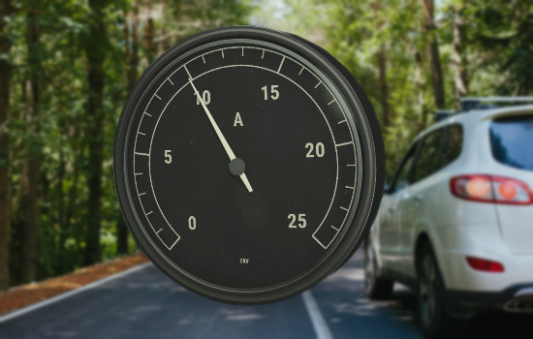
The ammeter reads 10; A
